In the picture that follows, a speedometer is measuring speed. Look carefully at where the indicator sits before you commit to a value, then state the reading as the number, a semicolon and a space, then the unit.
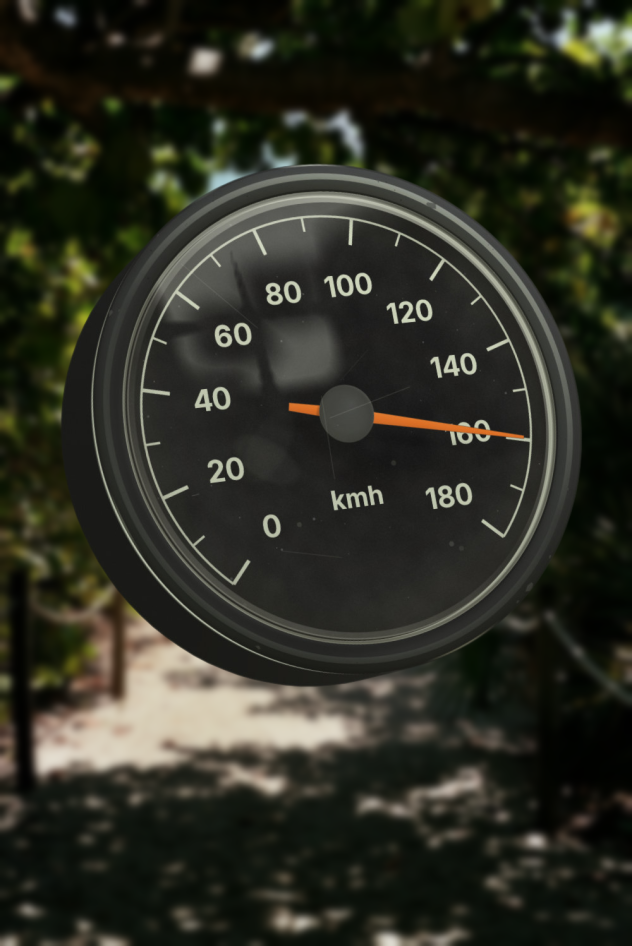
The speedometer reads 160; km/h
